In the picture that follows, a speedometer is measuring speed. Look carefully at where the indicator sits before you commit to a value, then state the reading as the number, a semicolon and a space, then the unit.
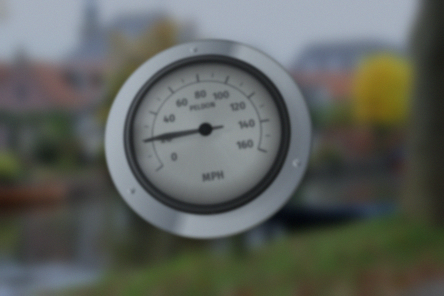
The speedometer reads 20; mph
